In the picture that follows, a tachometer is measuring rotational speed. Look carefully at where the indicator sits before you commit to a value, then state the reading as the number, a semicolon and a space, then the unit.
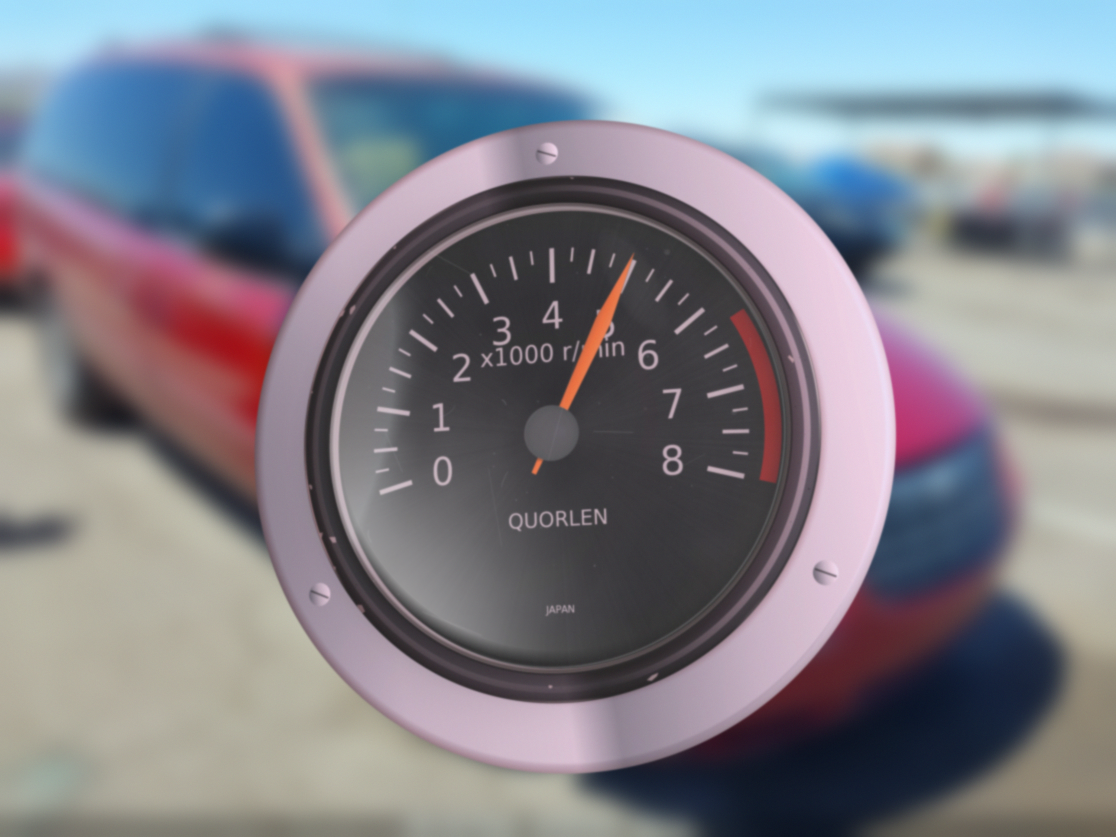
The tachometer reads 5000; rpm
